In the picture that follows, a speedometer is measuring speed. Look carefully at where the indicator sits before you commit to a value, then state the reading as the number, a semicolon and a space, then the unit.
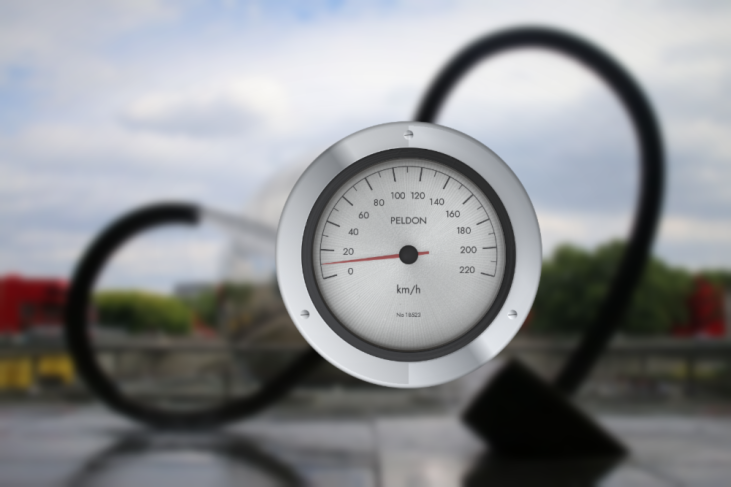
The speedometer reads 10; km/h
